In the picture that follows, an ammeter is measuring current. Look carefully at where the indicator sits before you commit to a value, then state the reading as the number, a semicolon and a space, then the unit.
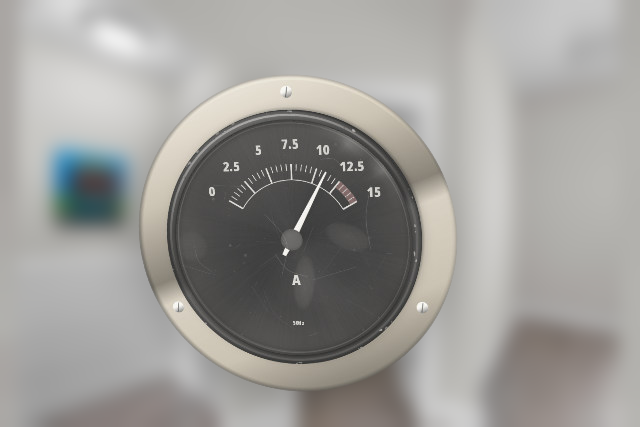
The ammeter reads 11; A
